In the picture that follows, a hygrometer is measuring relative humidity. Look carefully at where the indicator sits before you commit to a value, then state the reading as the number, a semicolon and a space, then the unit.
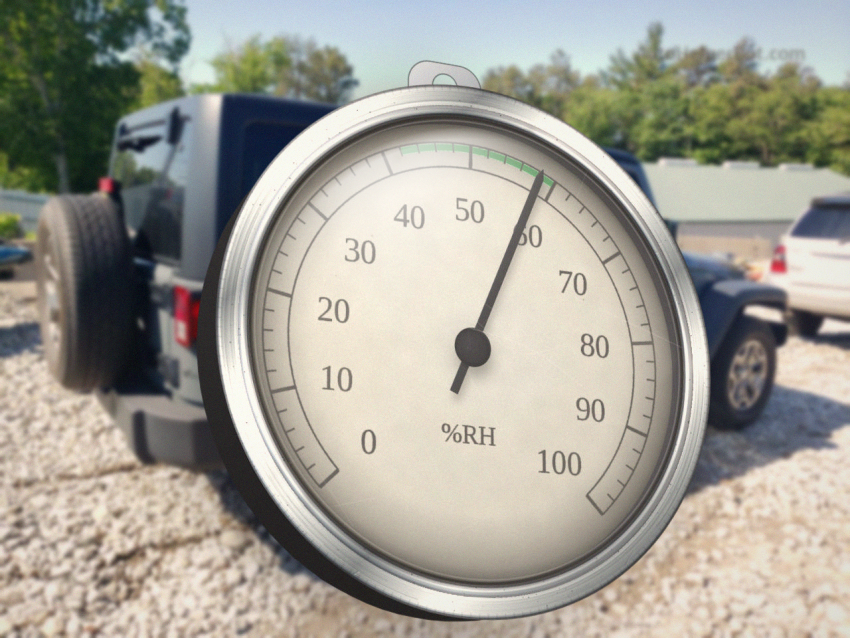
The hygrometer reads 58; %
